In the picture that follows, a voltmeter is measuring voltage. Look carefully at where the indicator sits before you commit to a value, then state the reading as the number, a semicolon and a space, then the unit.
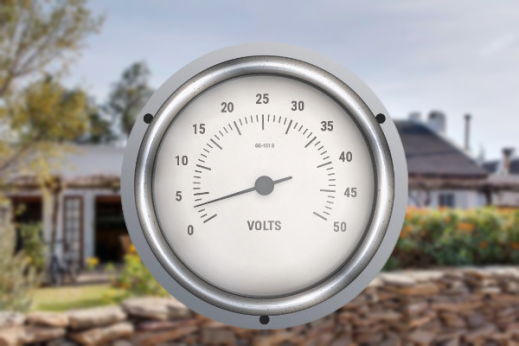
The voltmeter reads 3; V
